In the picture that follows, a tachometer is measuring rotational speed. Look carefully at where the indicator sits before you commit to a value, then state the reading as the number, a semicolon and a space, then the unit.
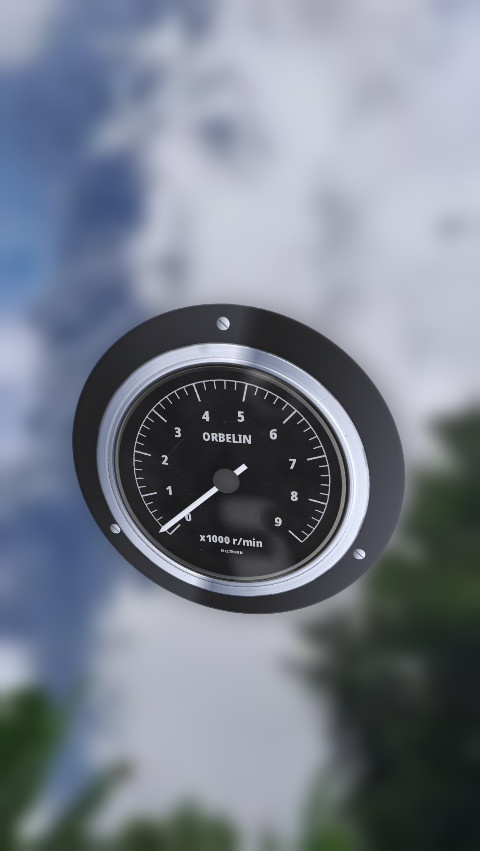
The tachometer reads 200; rpm
